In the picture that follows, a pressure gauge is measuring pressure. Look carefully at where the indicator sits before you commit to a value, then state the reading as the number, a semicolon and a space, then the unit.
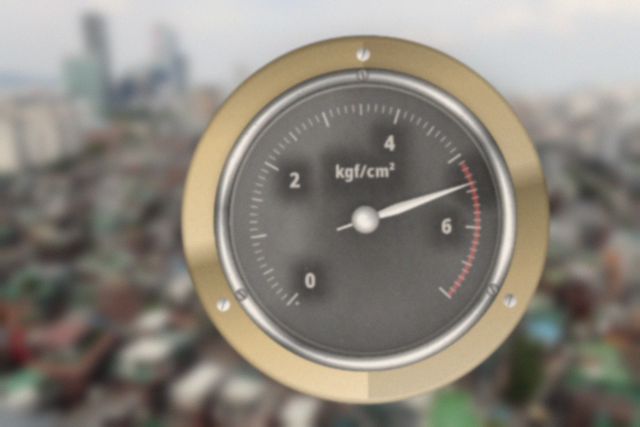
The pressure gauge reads 5.4; kg/cm²
